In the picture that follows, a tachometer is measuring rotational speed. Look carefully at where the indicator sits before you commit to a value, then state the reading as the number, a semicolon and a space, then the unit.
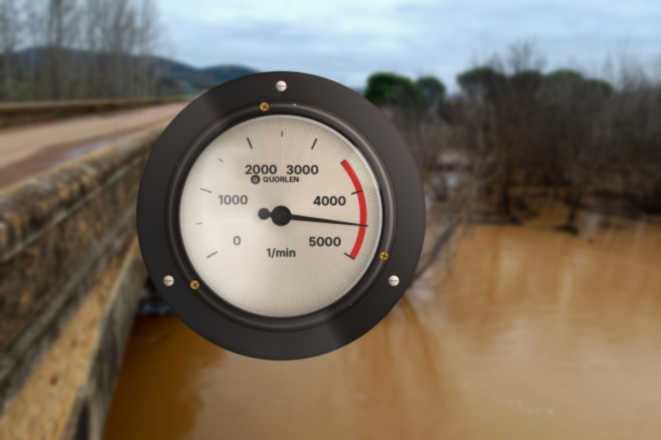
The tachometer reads 4500; rpm
